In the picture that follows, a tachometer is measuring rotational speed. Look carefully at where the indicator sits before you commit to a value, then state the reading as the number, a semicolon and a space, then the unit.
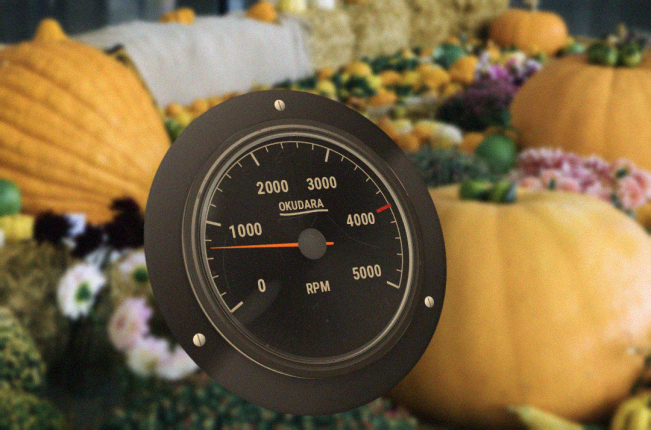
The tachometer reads 700; rpm
